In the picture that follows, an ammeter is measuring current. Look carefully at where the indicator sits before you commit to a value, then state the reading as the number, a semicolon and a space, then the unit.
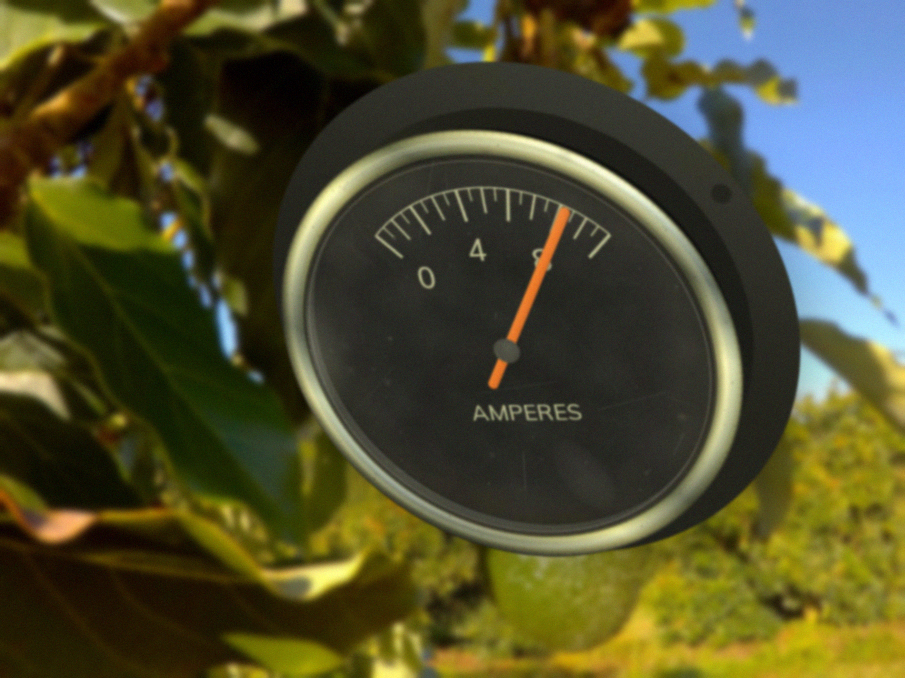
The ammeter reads 8.25; A
